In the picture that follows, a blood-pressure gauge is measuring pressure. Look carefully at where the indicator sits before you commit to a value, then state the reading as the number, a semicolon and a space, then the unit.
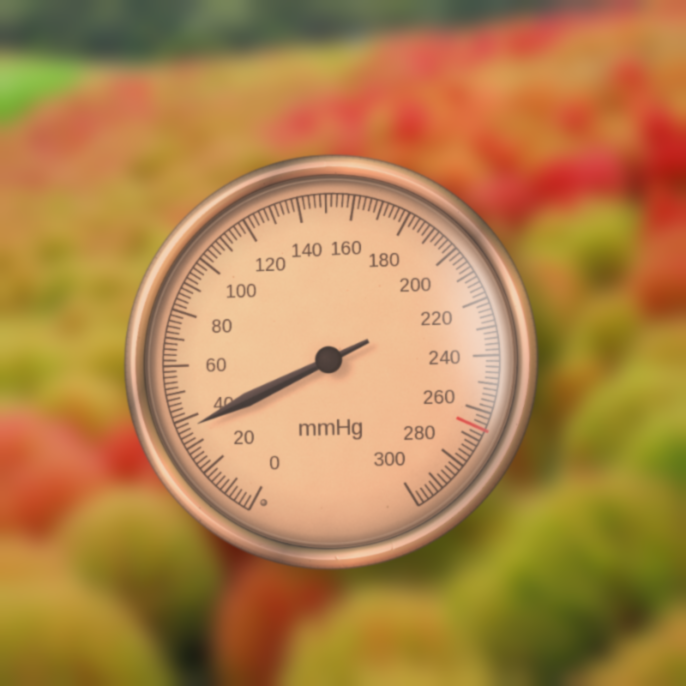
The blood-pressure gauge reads 36; mmHg
